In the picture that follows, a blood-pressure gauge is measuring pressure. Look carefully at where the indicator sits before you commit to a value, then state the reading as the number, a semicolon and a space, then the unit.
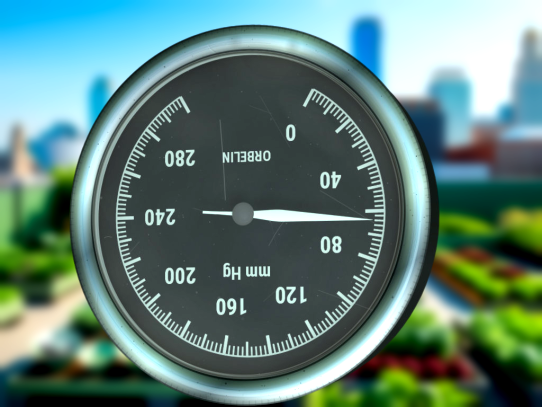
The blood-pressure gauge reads 64; mmHg
